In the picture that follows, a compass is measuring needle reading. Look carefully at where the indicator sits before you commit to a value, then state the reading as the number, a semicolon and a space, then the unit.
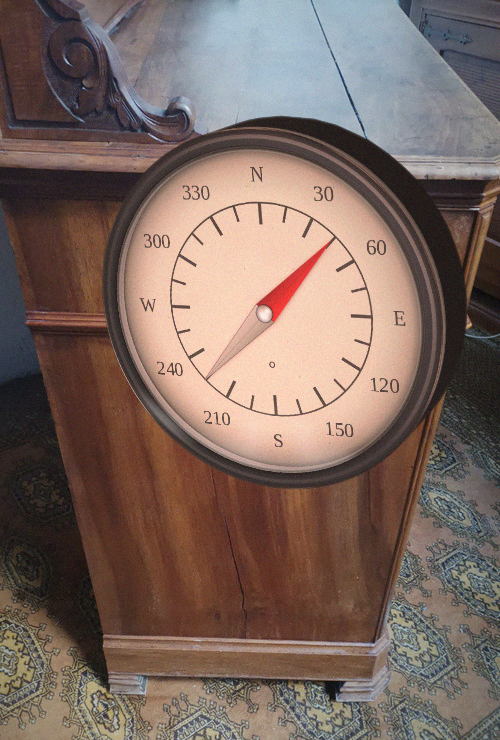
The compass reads 45; °
